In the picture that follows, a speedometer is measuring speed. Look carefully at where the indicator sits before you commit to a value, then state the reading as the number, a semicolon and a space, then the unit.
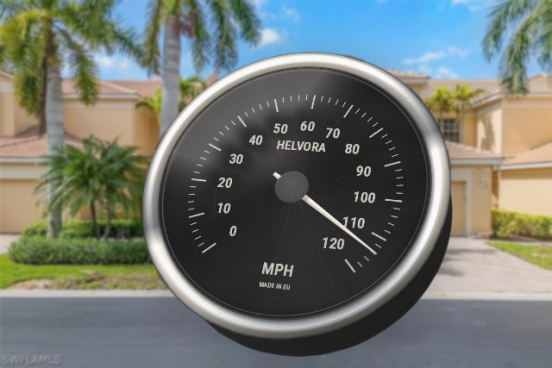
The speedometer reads 114; mph
